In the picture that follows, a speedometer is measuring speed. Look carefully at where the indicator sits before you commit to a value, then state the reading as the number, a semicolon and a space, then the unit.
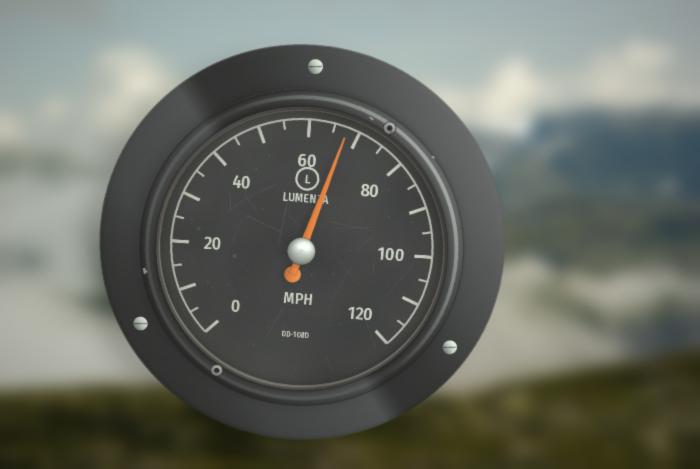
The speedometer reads 67.5; mph
